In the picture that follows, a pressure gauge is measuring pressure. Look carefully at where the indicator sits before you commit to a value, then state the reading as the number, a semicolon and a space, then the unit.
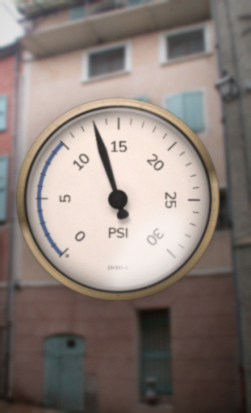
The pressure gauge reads 13; psi
